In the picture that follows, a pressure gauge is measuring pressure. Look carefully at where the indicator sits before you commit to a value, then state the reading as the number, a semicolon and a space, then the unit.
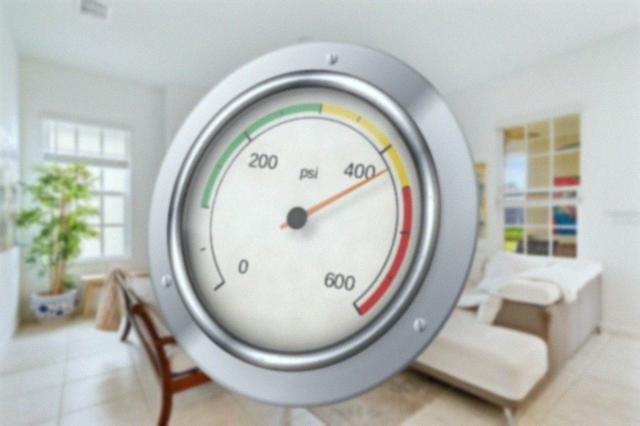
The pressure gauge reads 425; psi
